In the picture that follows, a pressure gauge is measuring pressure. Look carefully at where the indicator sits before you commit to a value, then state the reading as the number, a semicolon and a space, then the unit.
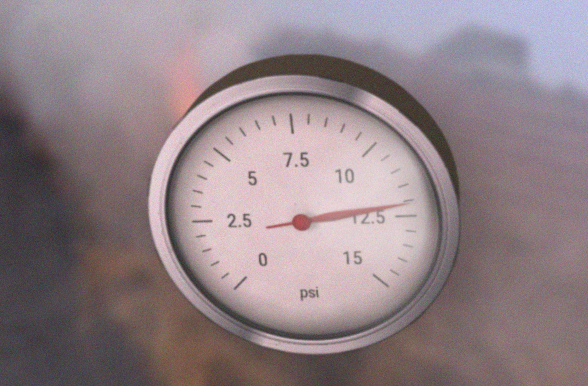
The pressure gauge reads 12; psi
